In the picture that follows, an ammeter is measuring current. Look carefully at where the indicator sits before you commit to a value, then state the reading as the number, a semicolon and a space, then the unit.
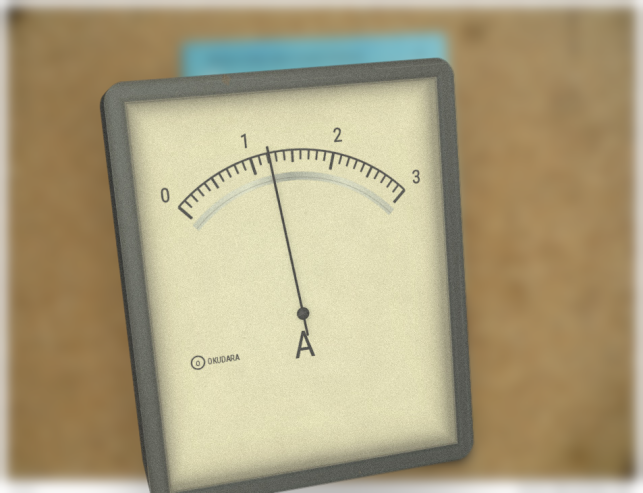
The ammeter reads 1.2; A
